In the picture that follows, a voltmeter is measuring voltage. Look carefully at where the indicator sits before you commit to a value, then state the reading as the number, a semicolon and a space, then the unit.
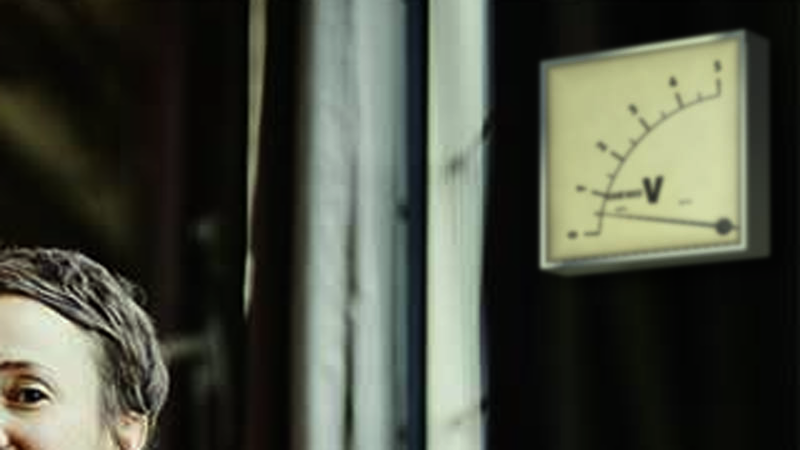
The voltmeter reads 0.5; V
